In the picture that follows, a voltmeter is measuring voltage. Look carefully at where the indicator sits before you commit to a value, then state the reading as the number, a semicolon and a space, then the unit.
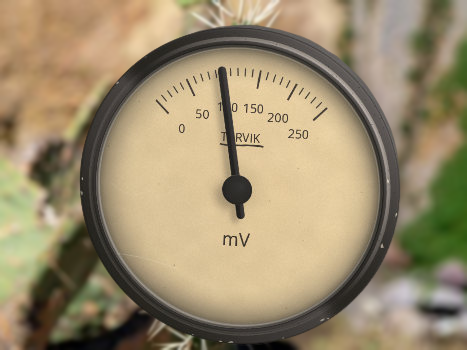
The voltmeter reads 100; mV
